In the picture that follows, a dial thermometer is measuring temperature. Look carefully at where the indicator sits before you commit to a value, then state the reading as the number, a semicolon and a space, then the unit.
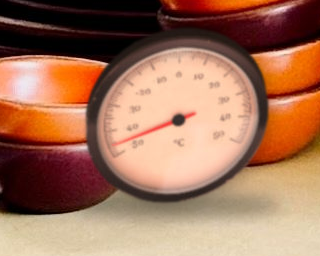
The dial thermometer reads -45; °C
